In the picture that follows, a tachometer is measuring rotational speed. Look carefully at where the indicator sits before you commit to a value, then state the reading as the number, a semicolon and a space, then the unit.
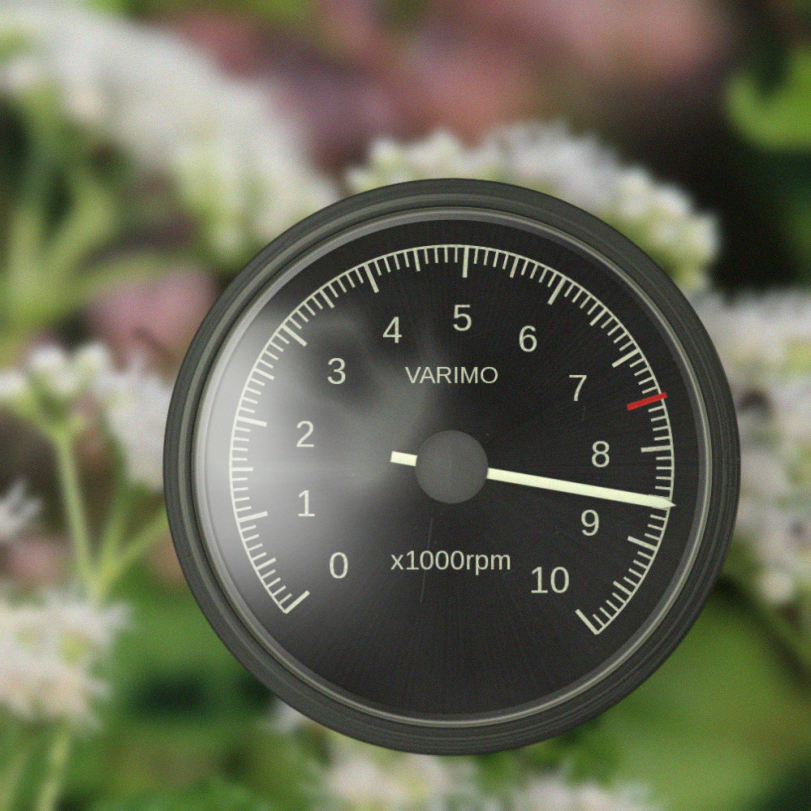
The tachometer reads 8550; rpm
